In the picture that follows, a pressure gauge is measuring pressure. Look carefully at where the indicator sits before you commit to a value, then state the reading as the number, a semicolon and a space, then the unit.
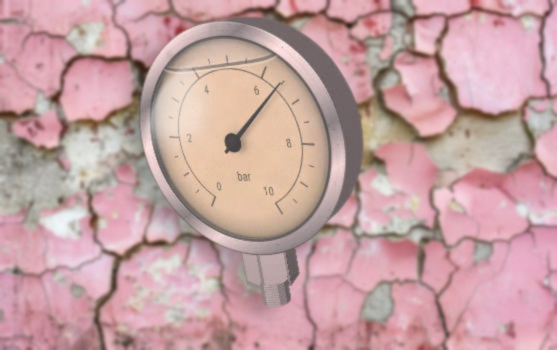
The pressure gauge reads 6.5; bar
